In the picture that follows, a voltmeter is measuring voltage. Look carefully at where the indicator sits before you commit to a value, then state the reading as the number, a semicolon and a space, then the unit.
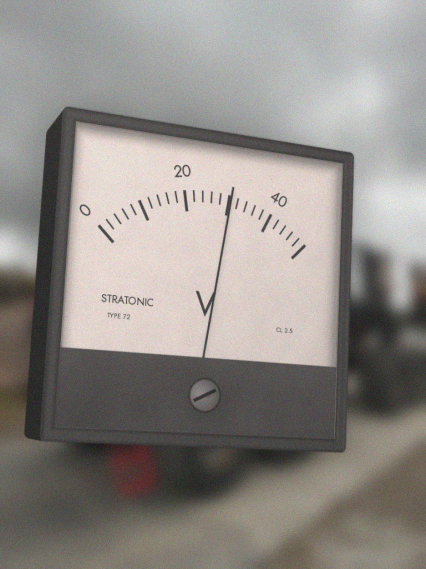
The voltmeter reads 30; V
